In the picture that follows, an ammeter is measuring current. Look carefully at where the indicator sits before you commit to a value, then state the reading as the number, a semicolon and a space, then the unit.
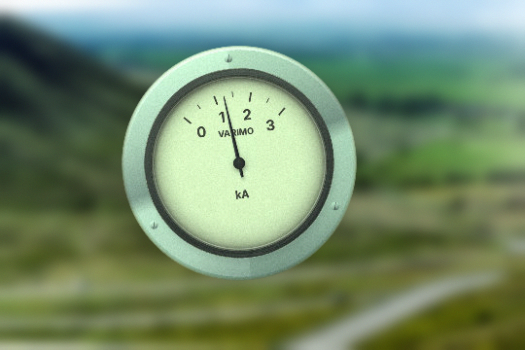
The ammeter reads 1.25; kA
